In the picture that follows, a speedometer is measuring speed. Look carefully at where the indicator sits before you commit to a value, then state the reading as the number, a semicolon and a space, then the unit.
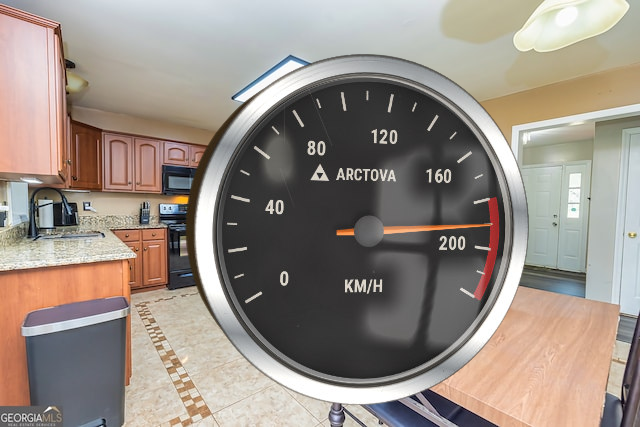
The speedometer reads 190; km/h
